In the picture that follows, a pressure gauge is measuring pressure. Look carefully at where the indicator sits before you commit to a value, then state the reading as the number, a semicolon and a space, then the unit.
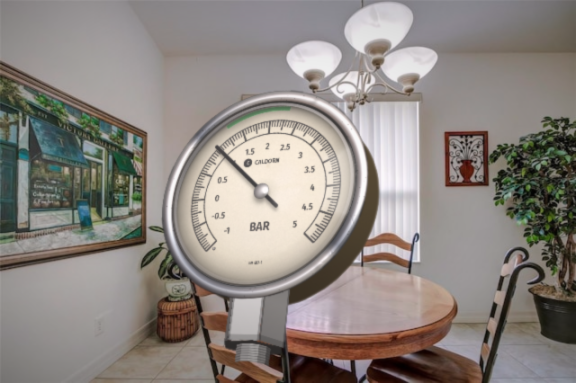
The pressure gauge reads 1; bar
